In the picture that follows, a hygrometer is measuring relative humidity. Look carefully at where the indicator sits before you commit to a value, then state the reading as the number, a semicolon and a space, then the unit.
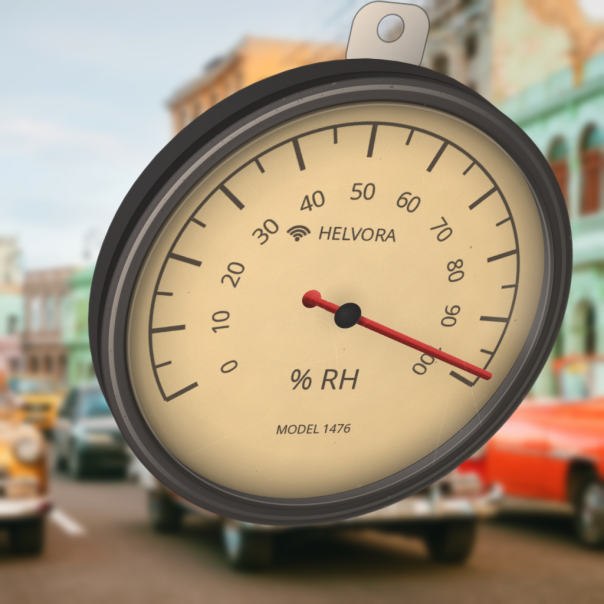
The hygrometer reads 97.5; %
